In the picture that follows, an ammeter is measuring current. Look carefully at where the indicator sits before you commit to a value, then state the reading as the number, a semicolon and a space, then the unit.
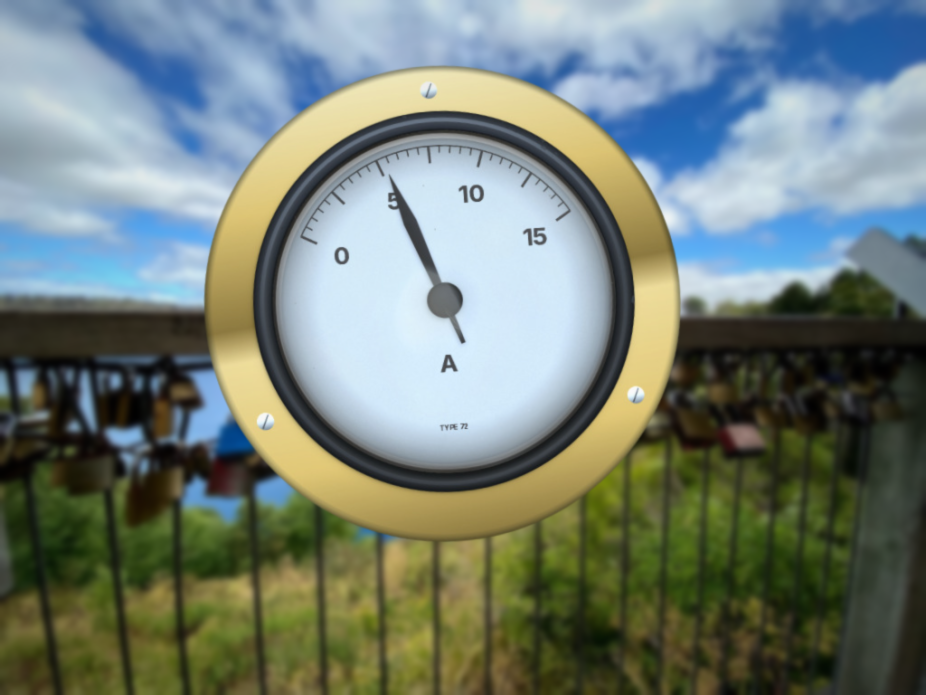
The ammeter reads 5.25; A
